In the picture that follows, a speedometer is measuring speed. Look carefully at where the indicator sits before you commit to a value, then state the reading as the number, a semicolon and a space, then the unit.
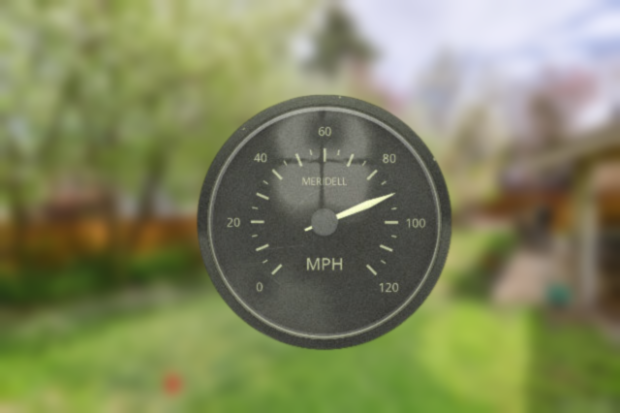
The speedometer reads 90; mph
